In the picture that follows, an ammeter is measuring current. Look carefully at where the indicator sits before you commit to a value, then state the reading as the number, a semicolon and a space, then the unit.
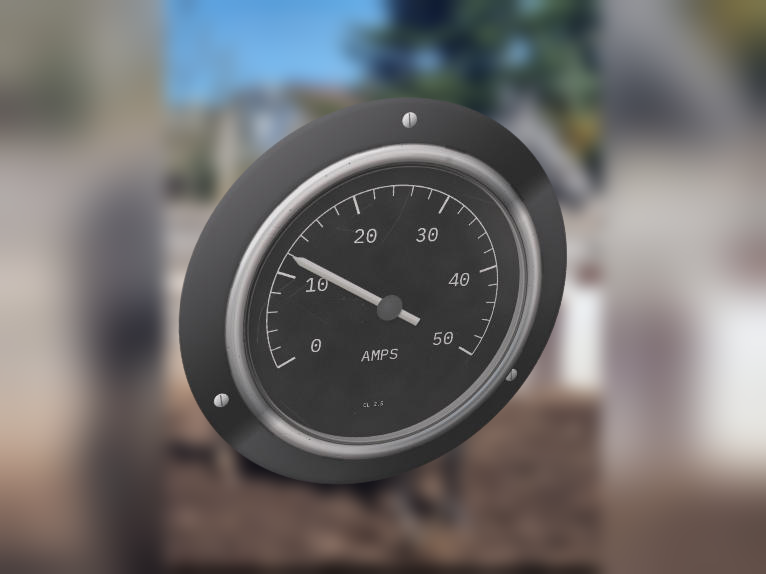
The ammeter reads 12; A
